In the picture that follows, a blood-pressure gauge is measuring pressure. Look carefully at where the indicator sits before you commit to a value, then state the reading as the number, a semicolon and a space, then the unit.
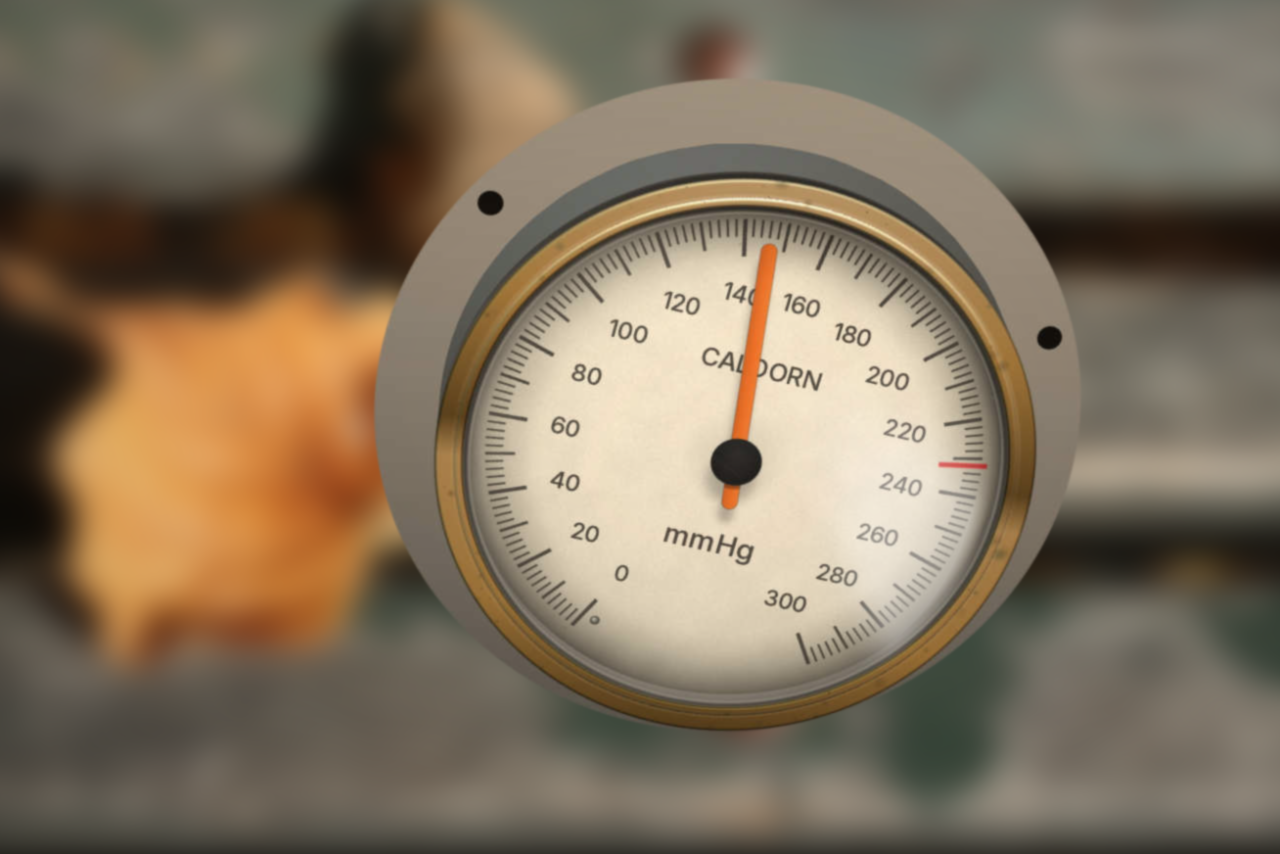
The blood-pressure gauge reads 146; mmHg
